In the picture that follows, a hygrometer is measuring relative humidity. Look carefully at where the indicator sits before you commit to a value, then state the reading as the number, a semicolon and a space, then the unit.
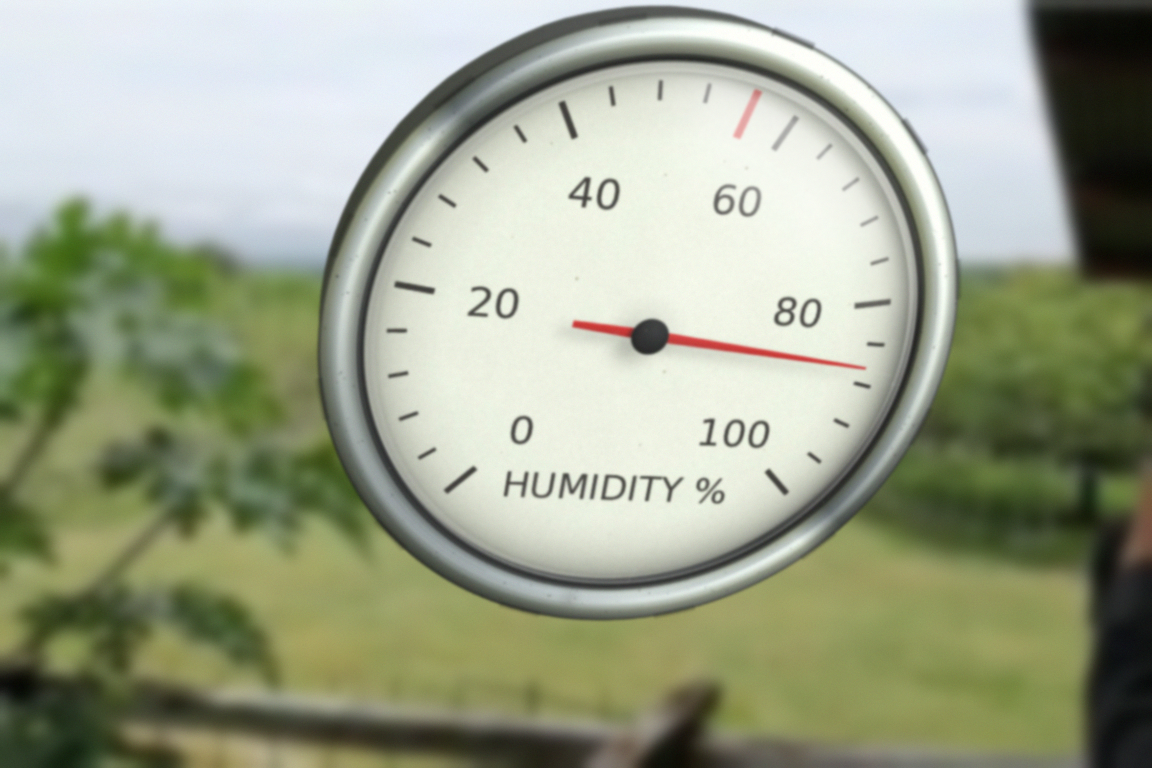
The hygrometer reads 86; %
